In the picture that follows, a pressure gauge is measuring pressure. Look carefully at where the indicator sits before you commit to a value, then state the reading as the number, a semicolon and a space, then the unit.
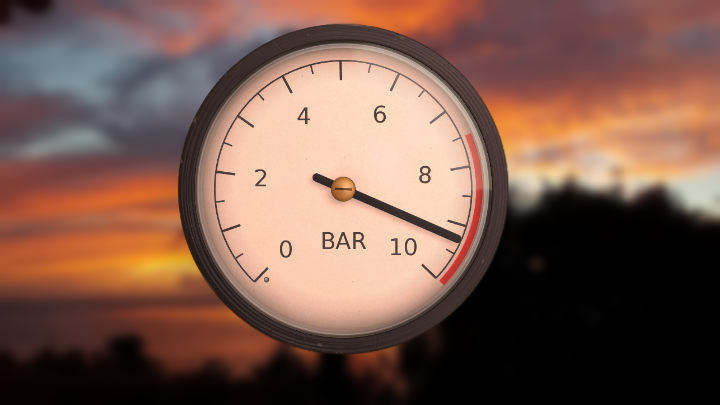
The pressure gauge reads 9.25; bar
